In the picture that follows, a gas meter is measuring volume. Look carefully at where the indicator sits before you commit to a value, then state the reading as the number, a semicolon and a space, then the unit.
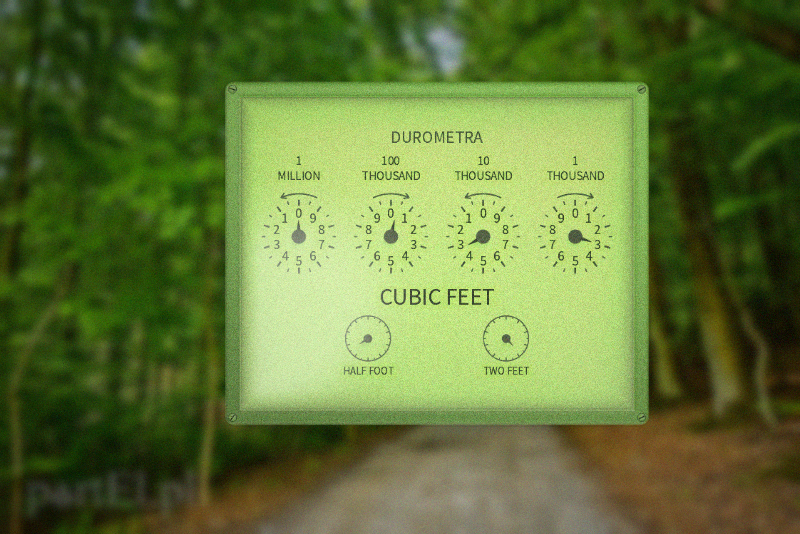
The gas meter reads 3300; ft³
